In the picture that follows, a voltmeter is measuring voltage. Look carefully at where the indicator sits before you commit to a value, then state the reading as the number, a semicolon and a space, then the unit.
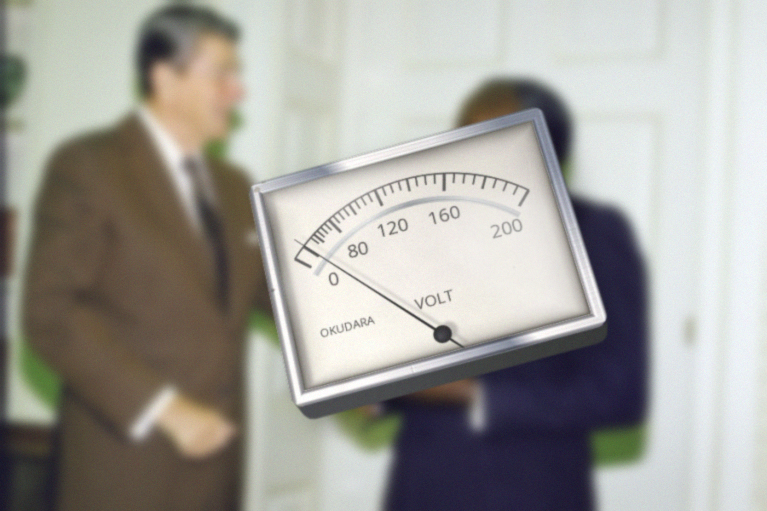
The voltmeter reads 40; V
